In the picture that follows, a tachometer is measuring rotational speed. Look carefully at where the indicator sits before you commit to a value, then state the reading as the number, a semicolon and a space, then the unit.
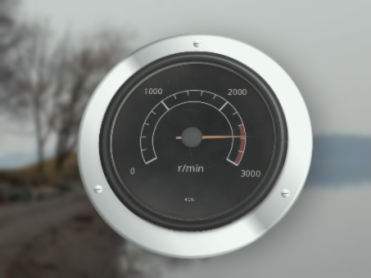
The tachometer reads 2600; rpm
